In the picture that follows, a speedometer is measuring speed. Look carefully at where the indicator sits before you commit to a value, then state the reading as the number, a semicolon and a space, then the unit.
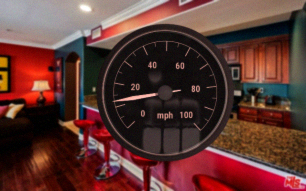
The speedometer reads 12.5; mph
